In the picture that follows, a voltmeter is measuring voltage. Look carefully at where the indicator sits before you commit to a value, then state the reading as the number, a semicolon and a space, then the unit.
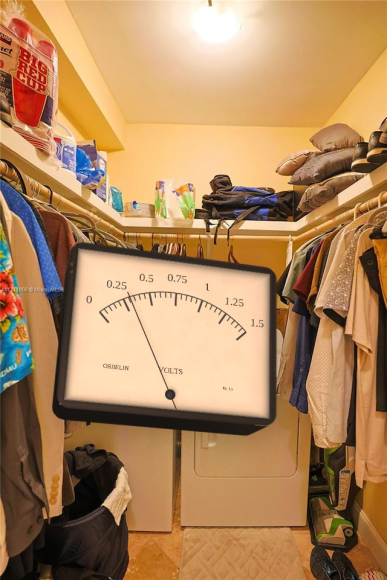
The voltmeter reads 0.3; V
